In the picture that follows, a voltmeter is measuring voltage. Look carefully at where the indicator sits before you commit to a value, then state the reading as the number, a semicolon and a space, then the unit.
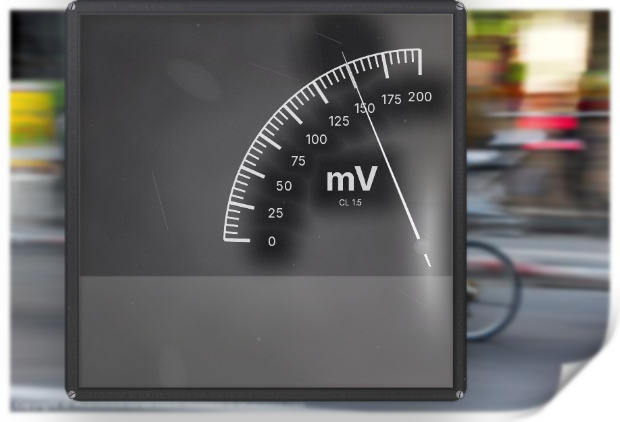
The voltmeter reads 150; mV
